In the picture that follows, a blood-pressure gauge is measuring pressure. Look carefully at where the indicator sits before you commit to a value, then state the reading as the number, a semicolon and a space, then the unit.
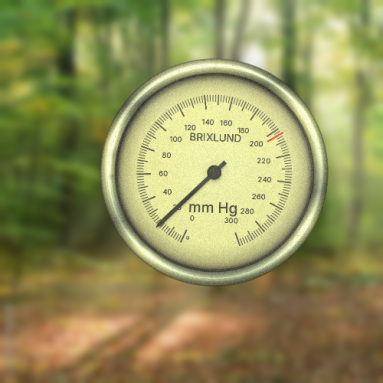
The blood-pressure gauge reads 20; mmHg
